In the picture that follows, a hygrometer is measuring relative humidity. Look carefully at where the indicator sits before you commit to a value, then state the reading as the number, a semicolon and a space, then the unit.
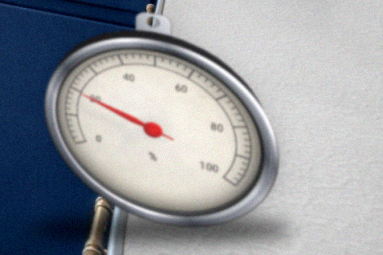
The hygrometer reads 20; %
